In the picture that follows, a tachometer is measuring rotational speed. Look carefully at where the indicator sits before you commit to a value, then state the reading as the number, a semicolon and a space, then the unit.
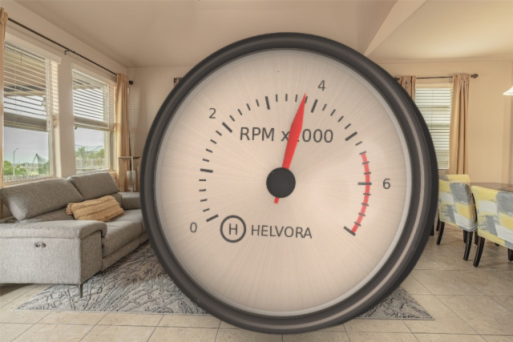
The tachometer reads 3800; rpm
